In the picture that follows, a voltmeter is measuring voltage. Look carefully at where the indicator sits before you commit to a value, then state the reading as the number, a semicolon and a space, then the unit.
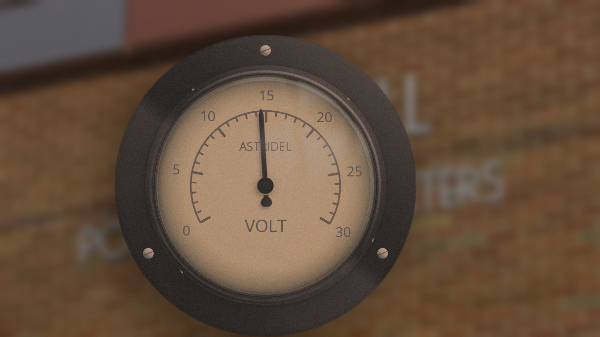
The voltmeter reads 14.5; V
